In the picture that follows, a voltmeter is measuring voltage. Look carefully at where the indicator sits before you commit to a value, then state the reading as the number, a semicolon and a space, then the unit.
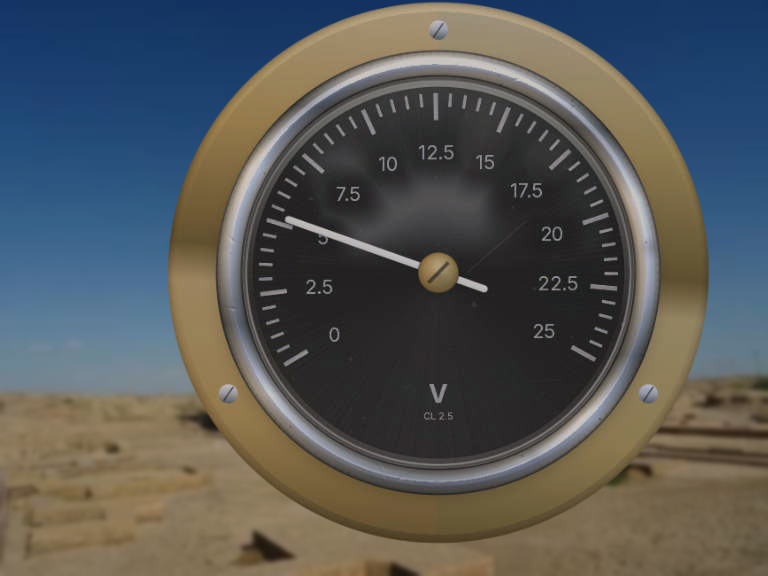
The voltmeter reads 5.25; V
